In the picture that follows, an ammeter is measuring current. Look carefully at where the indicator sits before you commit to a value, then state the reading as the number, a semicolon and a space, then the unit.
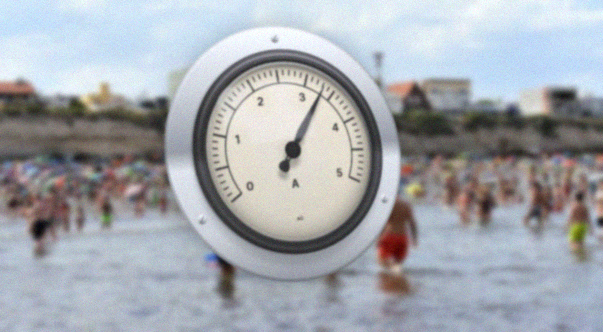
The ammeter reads 3.3; A
